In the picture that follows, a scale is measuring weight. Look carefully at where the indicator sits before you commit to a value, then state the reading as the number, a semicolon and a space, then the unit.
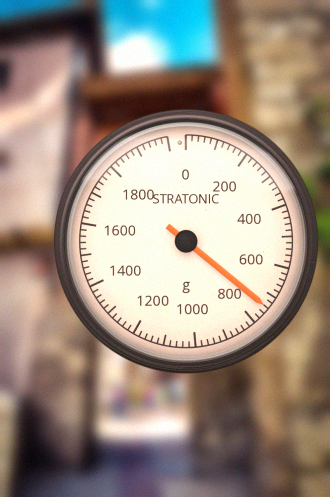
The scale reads 740; g
